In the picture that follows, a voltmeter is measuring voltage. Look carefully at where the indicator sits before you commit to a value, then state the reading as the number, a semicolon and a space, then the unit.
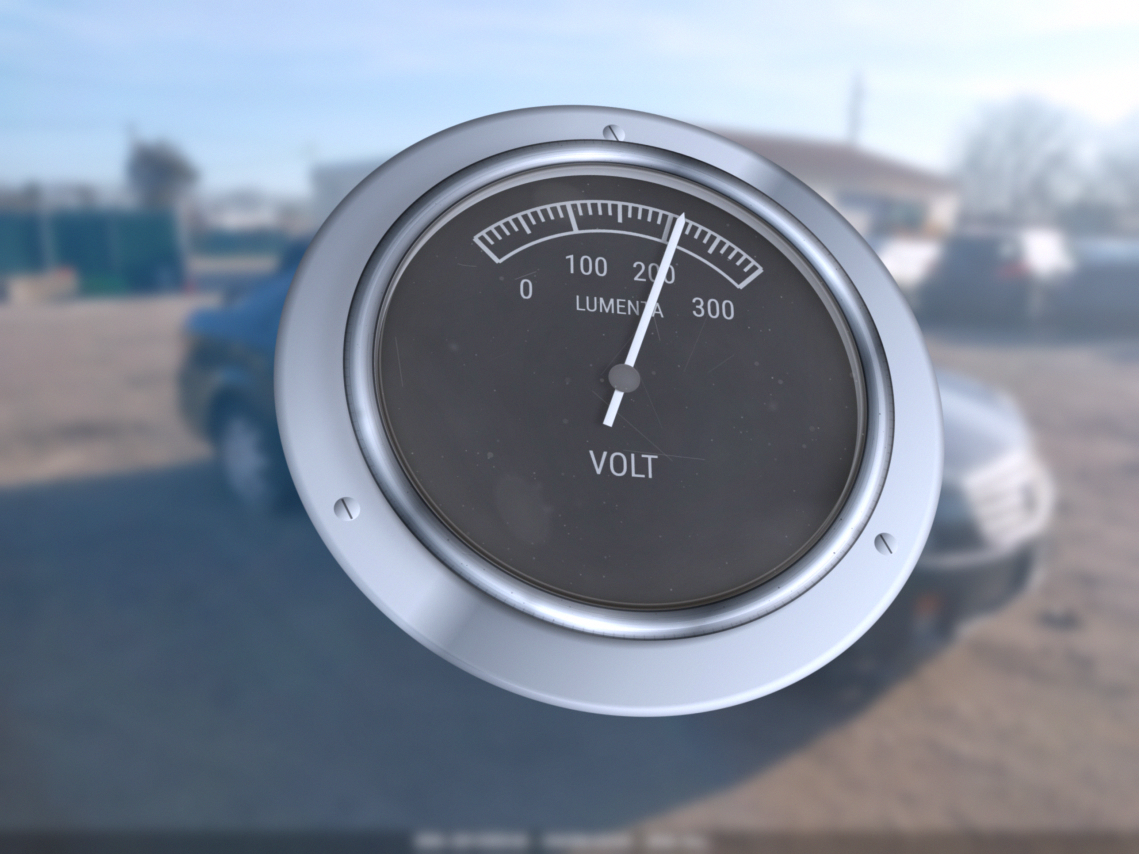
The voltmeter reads 210; V
